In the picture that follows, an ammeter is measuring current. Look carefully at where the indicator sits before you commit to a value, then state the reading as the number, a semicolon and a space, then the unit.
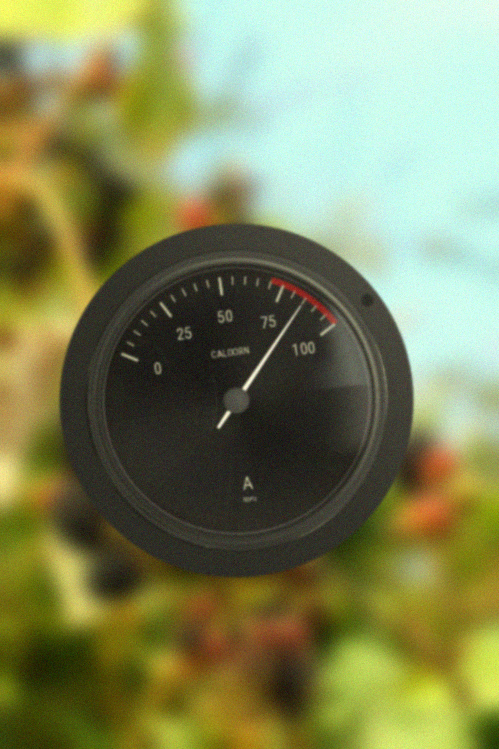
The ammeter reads 85; A
